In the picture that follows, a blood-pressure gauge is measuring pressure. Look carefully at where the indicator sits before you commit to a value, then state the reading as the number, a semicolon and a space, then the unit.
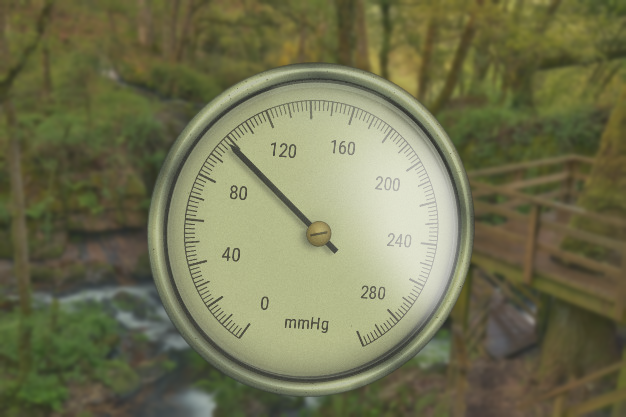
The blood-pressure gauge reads 98; mmHg
